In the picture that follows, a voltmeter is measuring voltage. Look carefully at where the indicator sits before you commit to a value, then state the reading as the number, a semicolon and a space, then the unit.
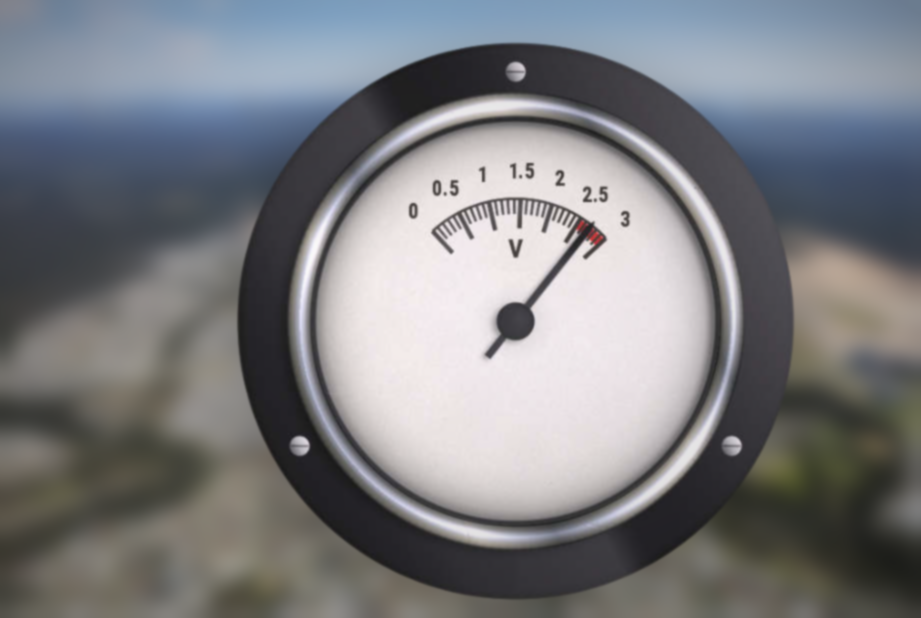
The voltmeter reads 2.7; V
